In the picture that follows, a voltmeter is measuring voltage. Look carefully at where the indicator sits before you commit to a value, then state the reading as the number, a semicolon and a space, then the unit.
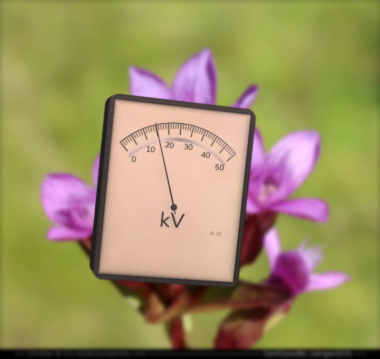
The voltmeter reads 15; kV
